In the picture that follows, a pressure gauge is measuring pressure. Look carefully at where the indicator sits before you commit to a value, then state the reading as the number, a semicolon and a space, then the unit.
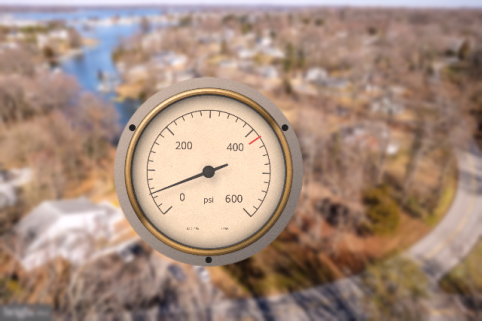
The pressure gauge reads 50; psi
